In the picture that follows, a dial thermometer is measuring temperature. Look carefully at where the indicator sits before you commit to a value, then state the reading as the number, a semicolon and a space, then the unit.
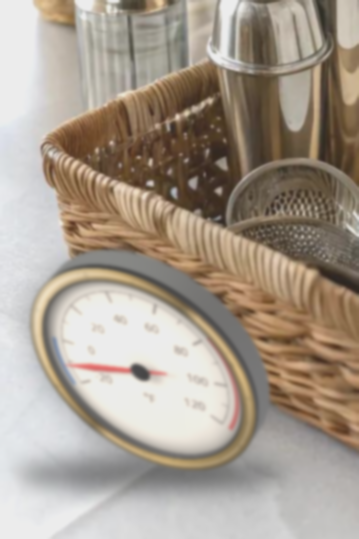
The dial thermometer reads -10; °F
